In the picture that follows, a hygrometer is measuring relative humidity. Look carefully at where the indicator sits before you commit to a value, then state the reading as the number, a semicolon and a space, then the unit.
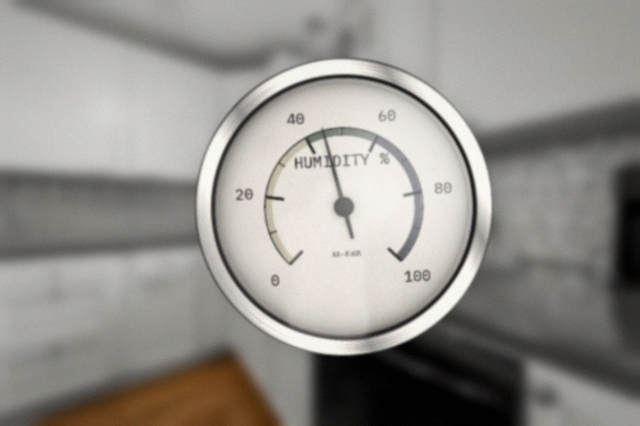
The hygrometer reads 45; %
